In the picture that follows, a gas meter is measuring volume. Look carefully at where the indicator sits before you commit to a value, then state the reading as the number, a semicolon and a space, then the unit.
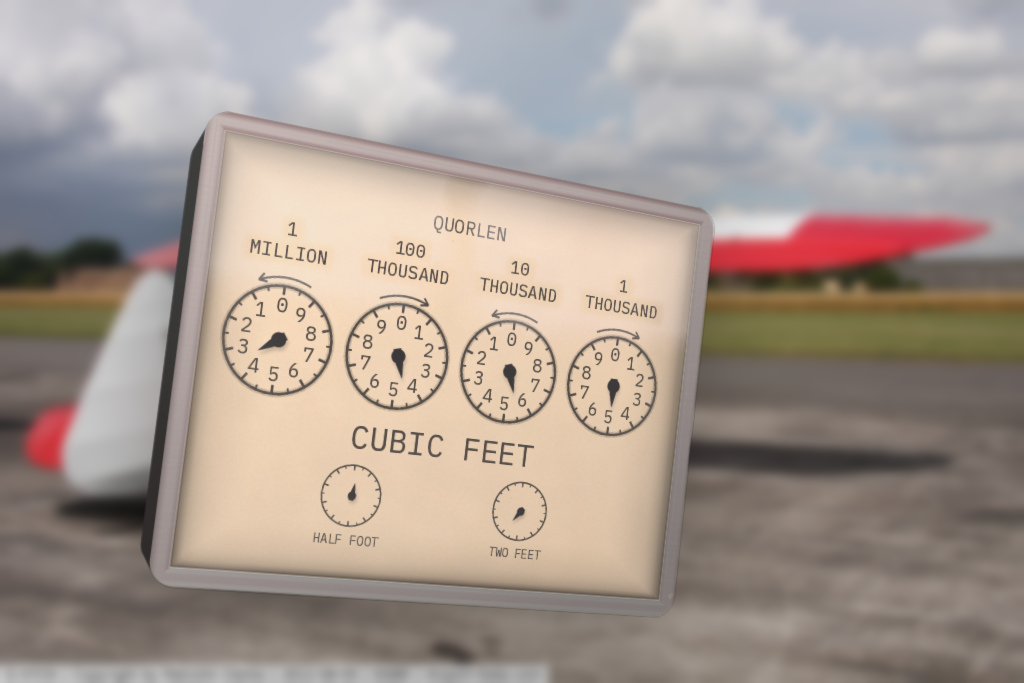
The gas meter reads 345500; ft³
